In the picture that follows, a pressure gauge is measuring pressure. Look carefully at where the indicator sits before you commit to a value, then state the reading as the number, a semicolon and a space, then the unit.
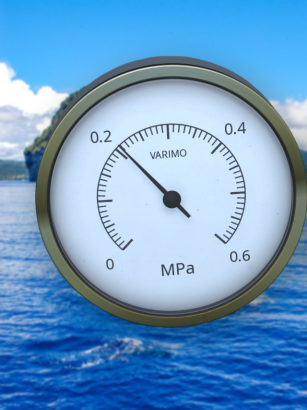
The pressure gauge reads 0.21; MPa
